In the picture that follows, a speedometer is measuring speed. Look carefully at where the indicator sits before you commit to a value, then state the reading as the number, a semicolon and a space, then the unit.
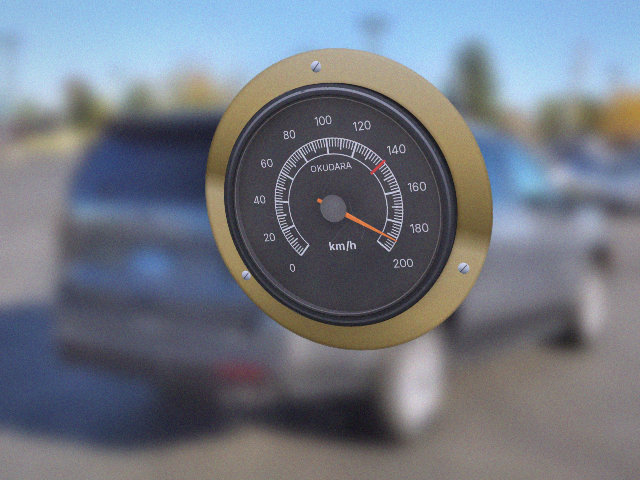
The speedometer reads 190; km/h
